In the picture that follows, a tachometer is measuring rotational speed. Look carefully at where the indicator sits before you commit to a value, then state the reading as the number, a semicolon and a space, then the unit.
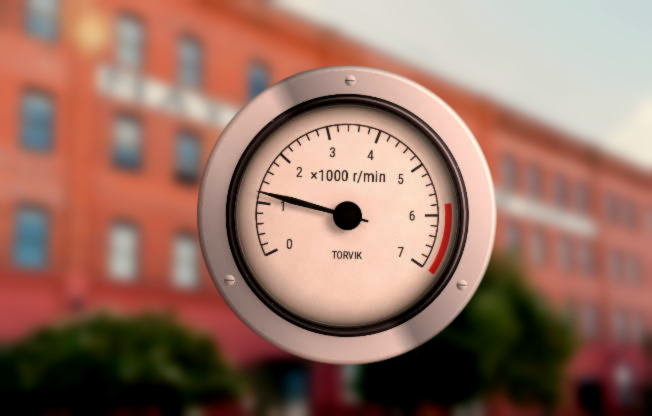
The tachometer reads 1200; rpm
